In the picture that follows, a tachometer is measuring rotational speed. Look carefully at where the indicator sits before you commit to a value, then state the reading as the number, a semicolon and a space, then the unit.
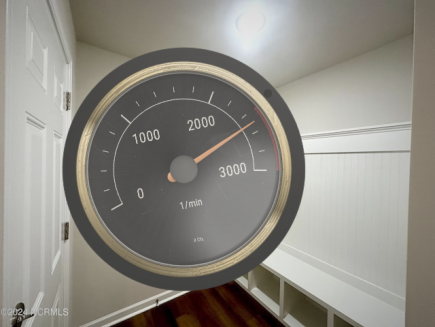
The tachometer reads 2500; rpm
